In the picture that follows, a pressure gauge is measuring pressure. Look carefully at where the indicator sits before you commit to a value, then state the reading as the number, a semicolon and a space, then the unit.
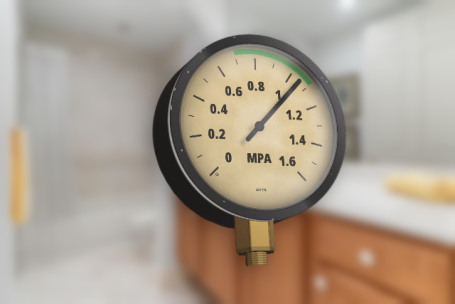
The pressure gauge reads 1.05; MPa
